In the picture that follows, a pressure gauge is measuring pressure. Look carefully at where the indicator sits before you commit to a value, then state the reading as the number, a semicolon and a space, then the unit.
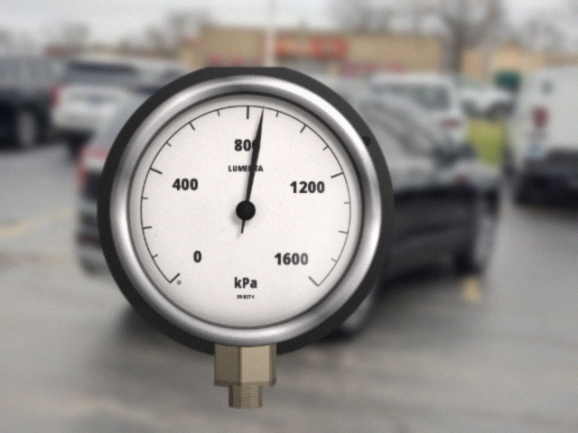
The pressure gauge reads 850; kPa
